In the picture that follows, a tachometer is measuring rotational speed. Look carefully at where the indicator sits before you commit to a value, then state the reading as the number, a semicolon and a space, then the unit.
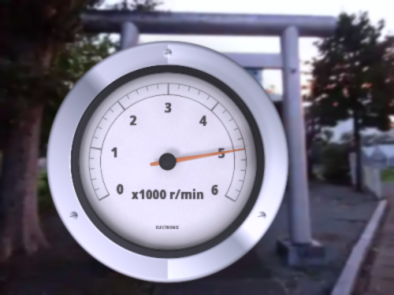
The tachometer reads 5000; rpm
